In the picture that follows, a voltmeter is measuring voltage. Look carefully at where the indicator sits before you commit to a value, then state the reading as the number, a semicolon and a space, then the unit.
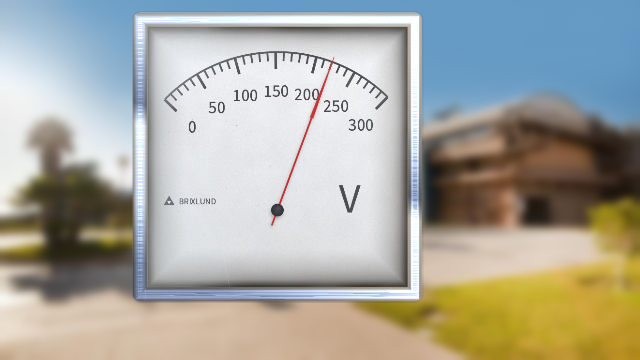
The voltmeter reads 220; V
